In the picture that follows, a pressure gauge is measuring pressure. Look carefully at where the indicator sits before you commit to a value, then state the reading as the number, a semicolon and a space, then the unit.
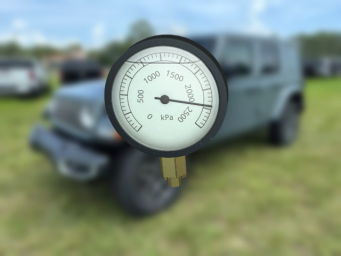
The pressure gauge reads 2200; kPa
